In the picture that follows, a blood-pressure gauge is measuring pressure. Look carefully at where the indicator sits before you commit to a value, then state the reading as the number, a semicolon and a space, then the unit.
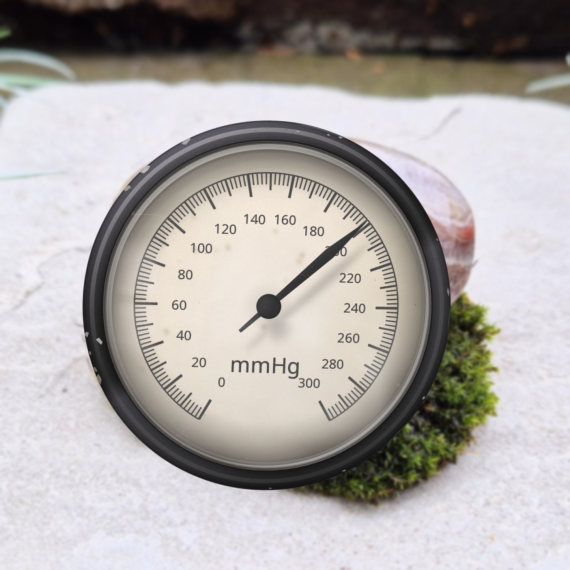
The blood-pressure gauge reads 198; mmHg
